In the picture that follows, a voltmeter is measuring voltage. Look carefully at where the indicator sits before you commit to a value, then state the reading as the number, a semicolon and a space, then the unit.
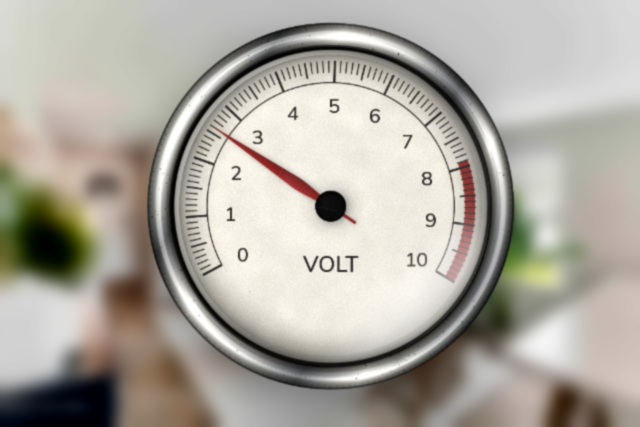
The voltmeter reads 2.6; V
